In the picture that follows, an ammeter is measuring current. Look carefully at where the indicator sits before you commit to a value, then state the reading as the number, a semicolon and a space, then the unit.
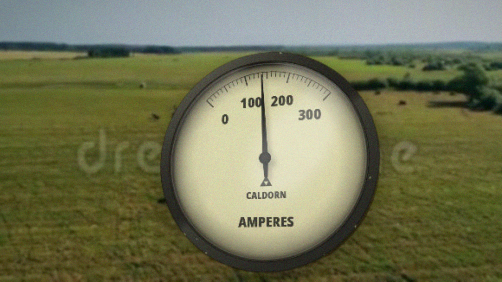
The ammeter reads 140; A
